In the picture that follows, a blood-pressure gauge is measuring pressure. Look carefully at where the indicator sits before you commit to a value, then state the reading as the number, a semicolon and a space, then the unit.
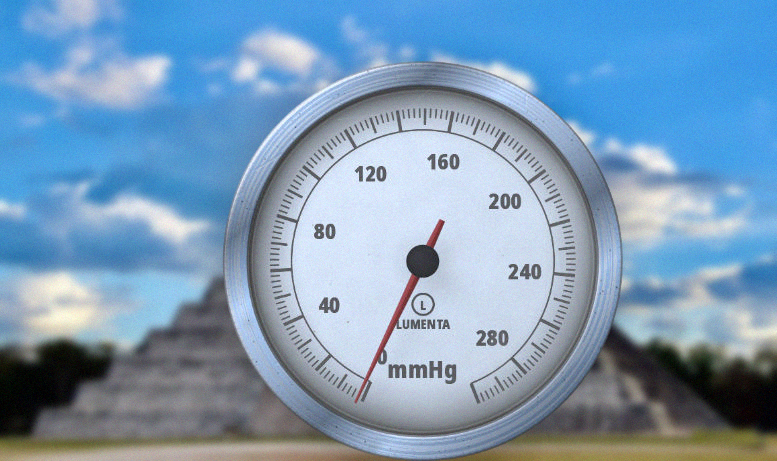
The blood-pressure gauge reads 2; mmHg
